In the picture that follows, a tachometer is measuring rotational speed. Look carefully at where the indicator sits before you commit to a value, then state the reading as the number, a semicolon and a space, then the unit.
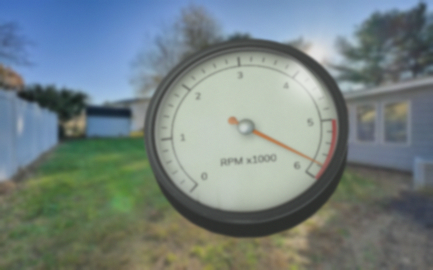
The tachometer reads 5800; rpm
